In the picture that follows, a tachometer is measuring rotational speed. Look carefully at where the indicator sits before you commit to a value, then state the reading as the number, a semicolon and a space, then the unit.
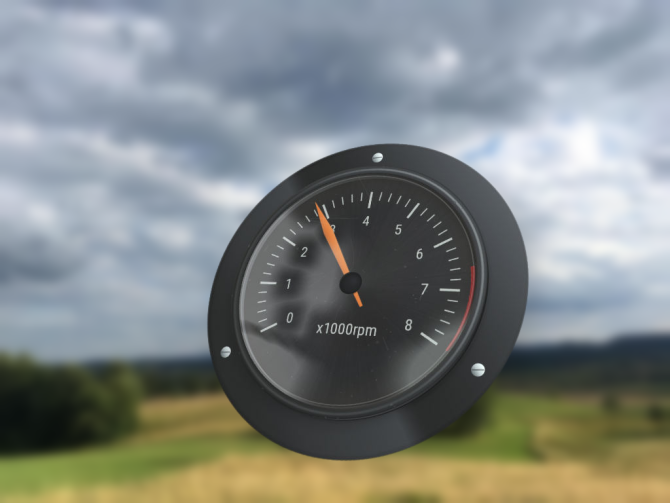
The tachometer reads 2900; rpm
